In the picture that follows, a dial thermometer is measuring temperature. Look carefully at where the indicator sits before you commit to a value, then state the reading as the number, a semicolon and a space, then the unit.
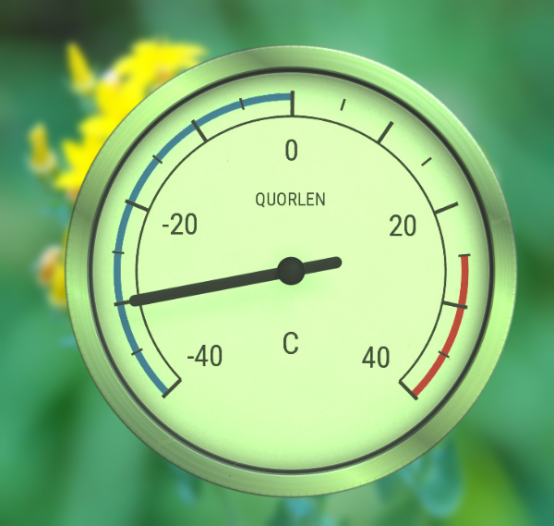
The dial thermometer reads -30; °C
